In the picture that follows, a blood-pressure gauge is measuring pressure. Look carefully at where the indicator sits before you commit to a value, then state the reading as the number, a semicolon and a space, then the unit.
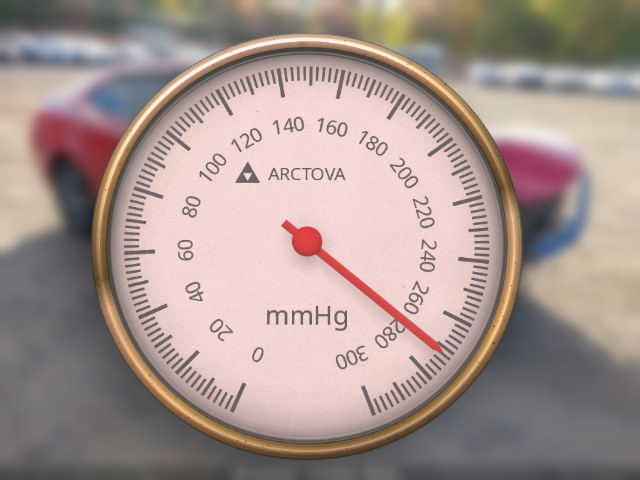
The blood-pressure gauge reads 272; mmHg
